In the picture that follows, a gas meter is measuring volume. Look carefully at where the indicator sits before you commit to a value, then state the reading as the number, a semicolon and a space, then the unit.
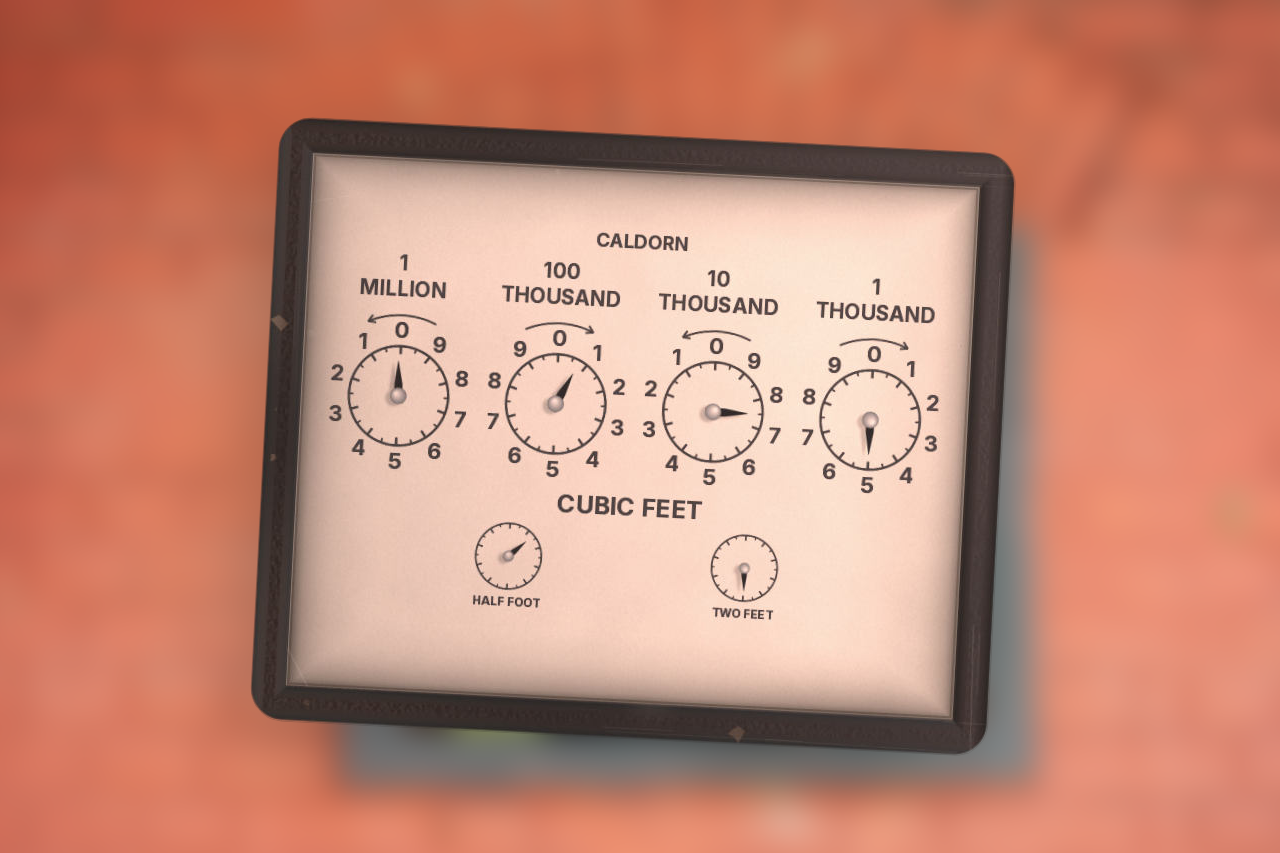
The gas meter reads 7500; ft³
